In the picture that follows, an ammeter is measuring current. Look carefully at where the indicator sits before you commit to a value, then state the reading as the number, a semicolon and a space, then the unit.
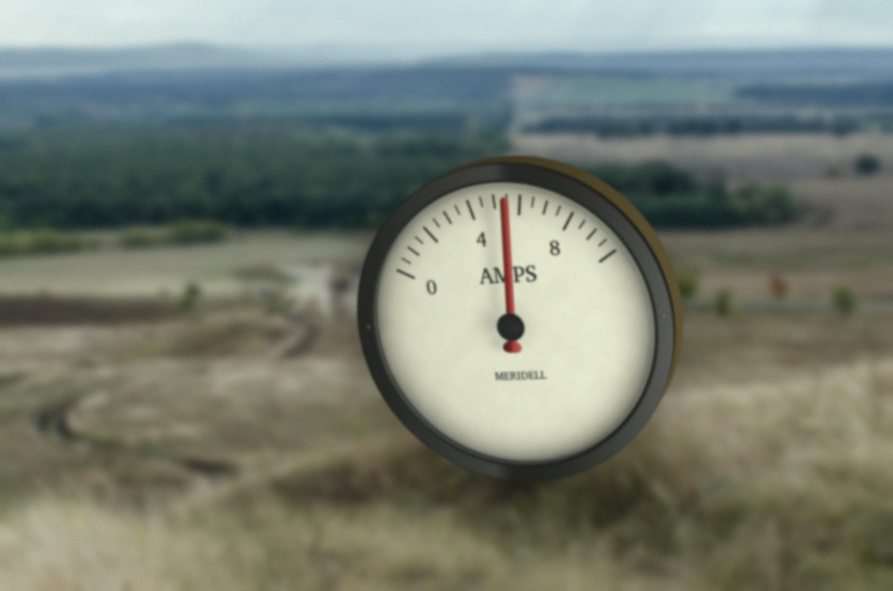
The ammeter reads 5.5; A
